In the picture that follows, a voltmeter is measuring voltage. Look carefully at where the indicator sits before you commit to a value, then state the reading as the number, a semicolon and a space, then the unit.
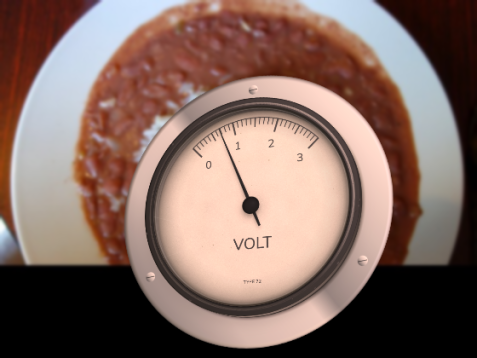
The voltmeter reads 0.7; V
